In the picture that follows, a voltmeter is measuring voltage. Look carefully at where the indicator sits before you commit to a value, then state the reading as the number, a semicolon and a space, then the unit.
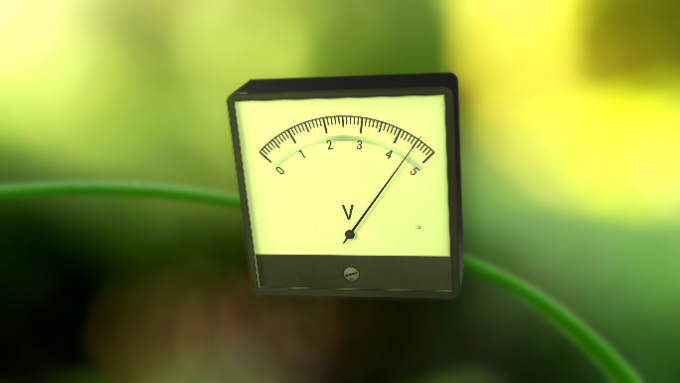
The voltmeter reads 4.5; V
